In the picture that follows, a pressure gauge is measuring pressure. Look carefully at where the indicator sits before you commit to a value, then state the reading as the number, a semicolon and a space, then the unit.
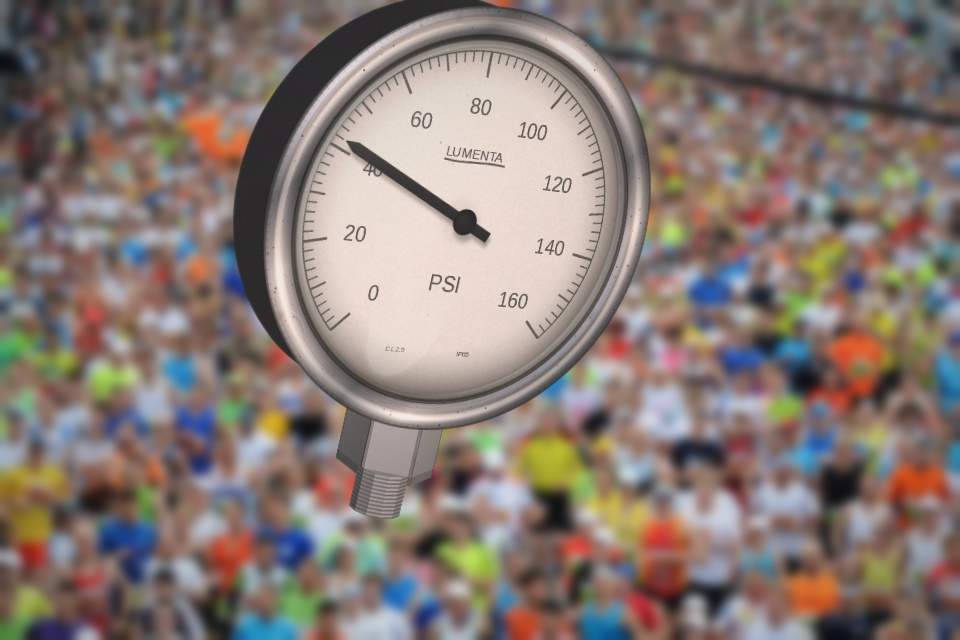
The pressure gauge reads 42; psi
